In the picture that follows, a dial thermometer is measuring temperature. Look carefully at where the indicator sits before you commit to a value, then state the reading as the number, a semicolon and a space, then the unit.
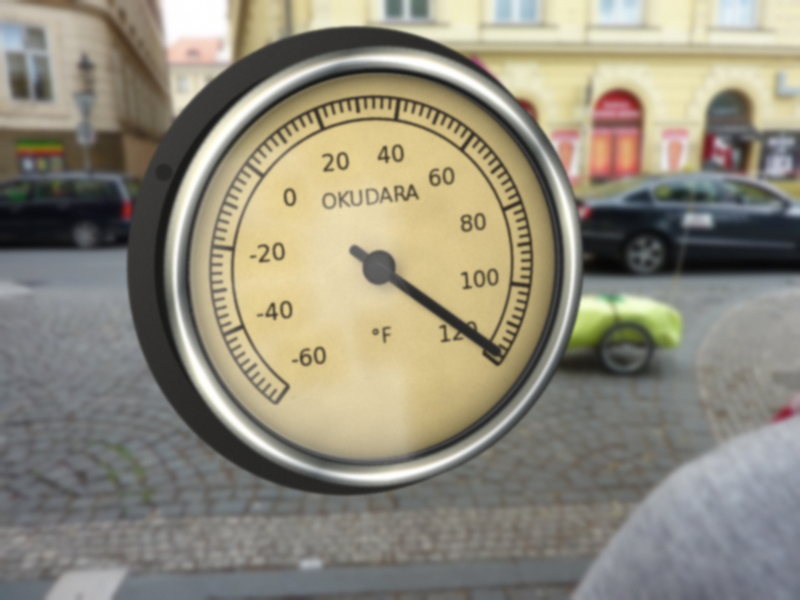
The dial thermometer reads 118; °F
